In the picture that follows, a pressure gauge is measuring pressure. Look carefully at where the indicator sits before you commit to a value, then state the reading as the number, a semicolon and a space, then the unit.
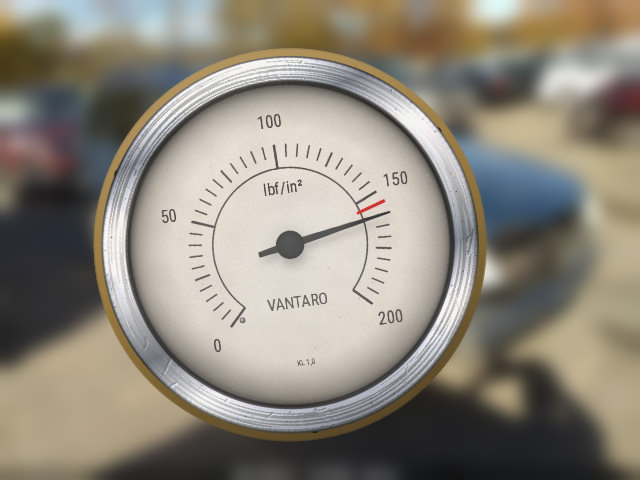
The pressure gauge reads 160; psi
